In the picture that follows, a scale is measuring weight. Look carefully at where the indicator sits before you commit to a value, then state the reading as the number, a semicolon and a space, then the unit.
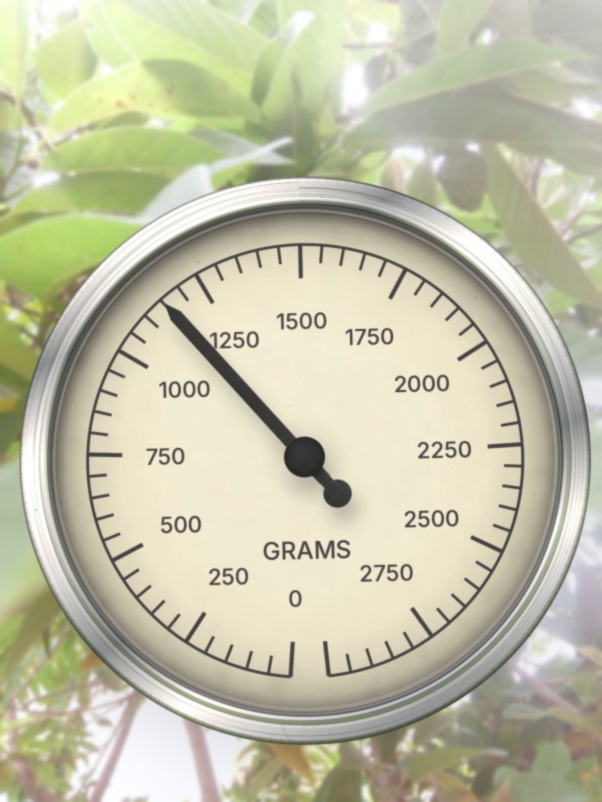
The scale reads 1150; g
